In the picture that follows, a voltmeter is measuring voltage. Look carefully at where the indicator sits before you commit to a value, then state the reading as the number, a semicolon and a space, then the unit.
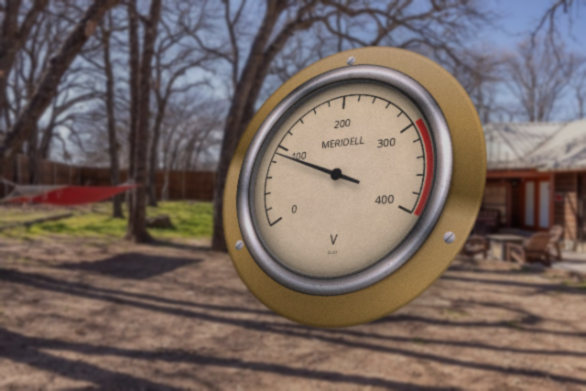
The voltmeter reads 90; V
